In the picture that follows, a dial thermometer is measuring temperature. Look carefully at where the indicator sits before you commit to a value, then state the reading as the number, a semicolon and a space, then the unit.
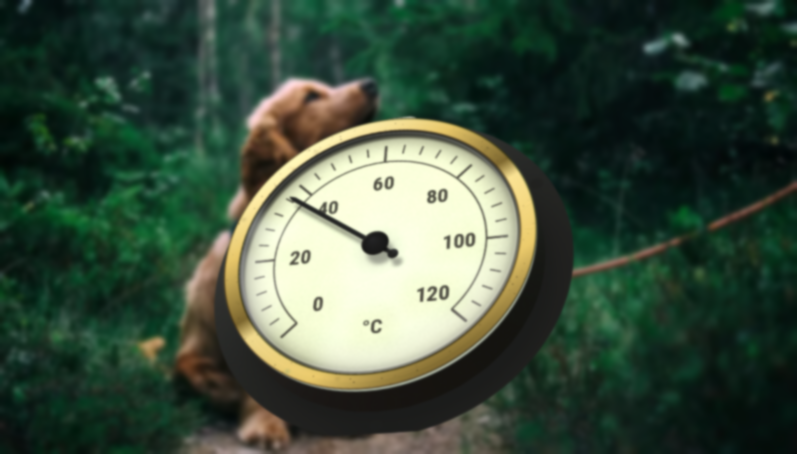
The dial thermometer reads 36; °C
